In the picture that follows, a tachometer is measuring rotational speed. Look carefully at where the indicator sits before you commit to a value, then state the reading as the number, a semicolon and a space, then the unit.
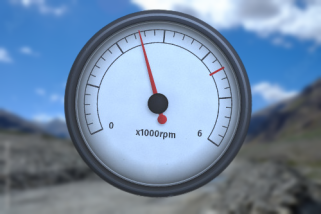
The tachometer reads 2500; rpm
